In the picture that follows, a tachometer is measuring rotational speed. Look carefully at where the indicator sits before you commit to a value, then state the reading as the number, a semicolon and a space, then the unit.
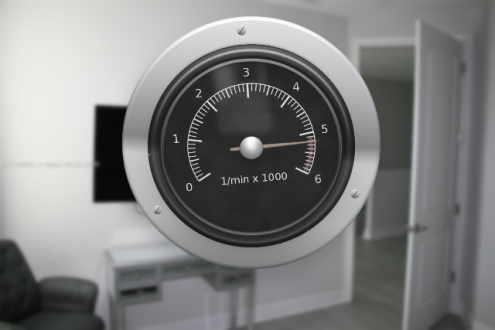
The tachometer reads 5200; rpm
